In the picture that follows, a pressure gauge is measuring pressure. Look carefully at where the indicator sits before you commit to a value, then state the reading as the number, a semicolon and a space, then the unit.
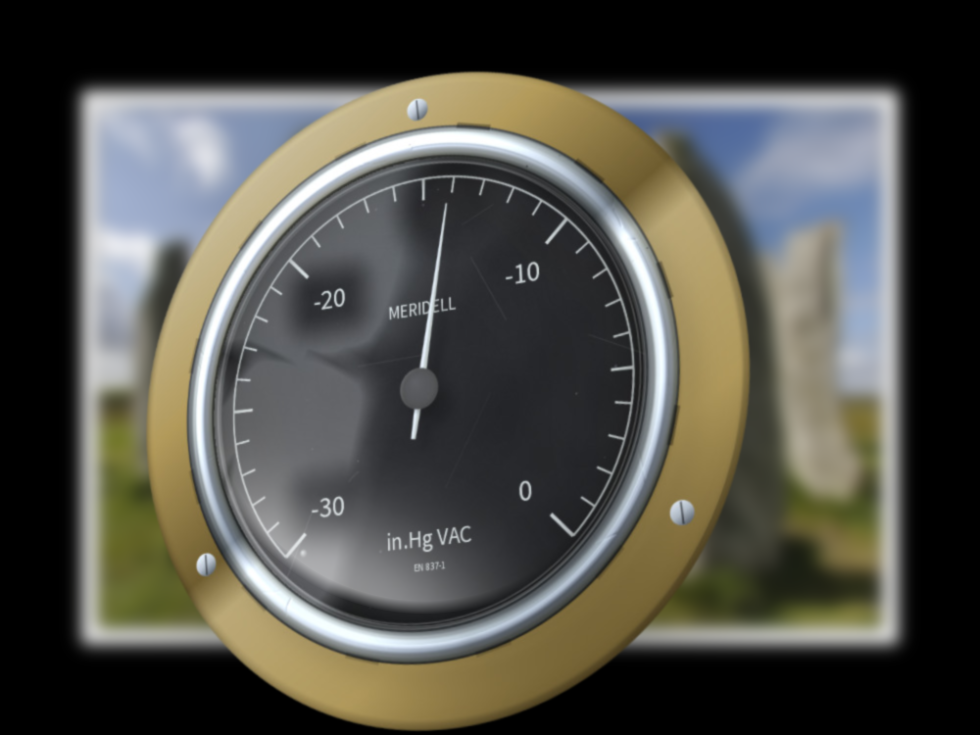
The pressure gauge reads -14; inHg
